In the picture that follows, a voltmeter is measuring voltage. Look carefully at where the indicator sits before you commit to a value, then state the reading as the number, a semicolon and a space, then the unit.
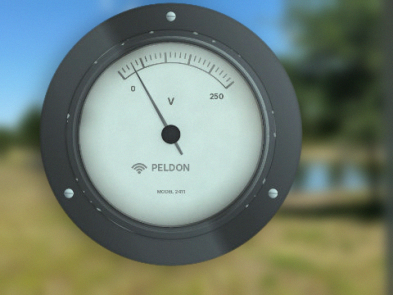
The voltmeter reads 30; V
